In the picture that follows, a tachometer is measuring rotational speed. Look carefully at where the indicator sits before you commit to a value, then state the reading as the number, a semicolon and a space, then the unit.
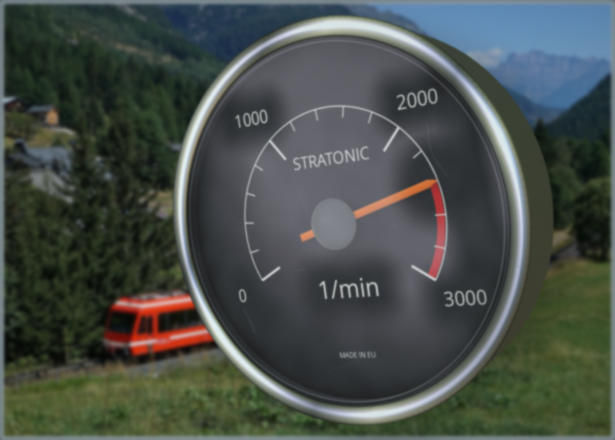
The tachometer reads 2400; rpm
